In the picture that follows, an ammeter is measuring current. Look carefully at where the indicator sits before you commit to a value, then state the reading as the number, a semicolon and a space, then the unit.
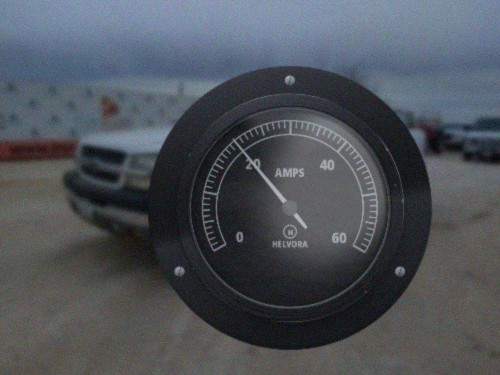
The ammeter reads 20; A
